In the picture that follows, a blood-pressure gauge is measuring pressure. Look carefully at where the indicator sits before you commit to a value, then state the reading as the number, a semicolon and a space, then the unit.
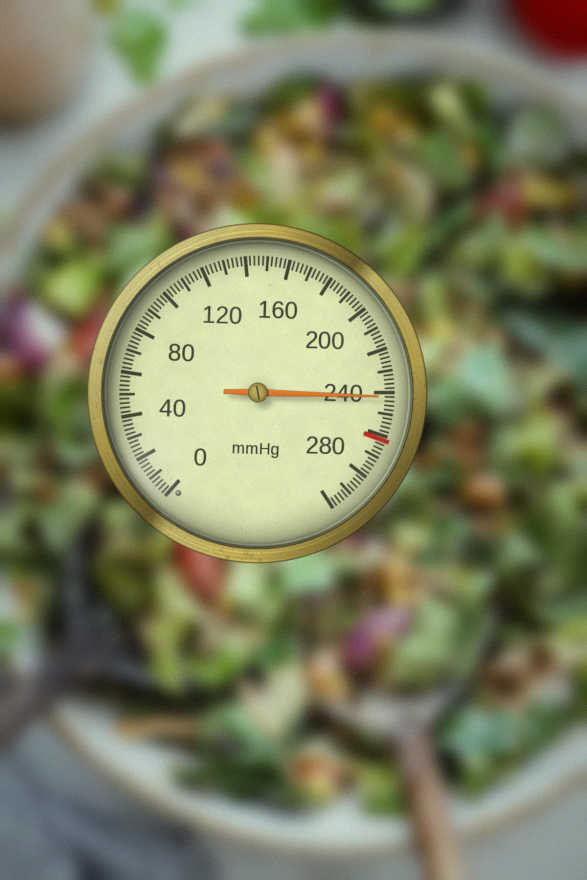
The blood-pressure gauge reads 242; mmHg
